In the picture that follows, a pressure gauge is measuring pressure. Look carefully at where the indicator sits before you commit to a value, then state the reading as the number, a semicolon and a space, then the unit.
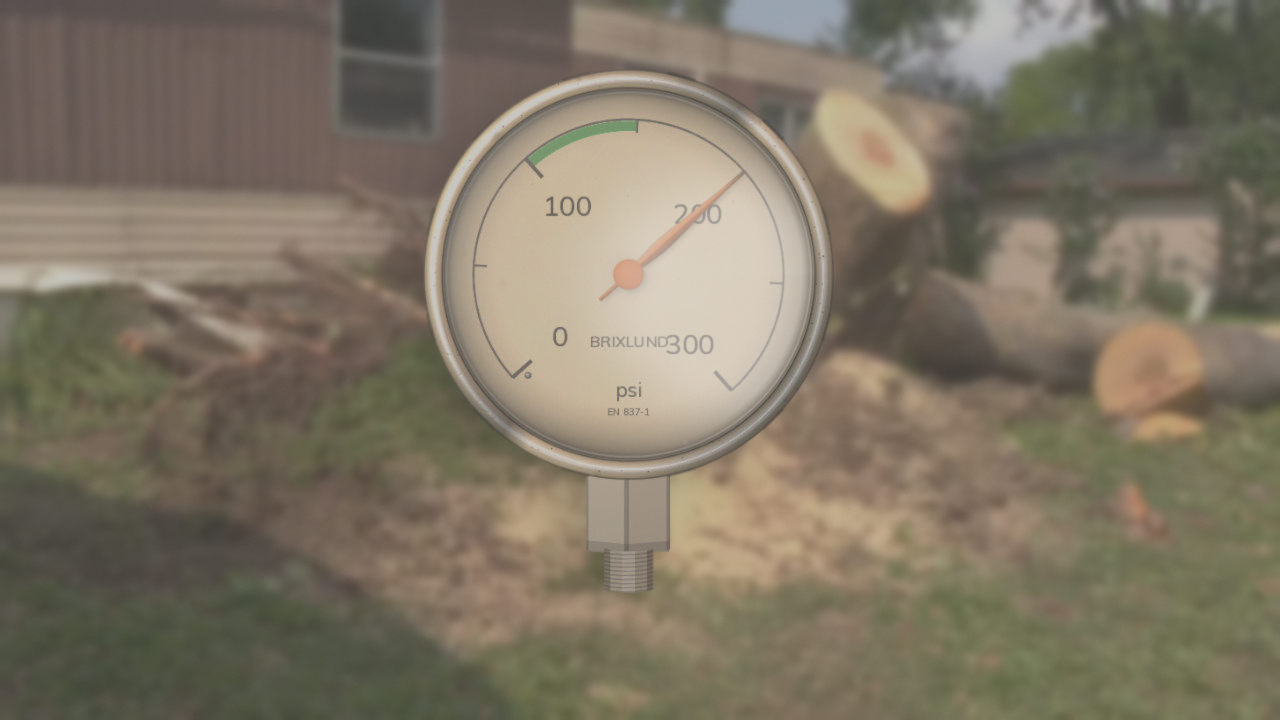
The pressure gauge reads 200; psi
